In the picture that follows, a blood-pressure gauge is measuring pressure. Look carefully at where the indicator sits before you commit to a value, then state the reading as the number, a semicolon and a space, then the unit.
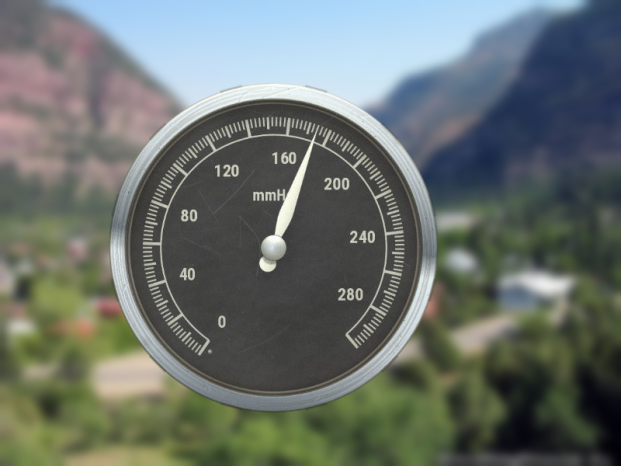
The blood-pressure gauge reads 174; mmHg
